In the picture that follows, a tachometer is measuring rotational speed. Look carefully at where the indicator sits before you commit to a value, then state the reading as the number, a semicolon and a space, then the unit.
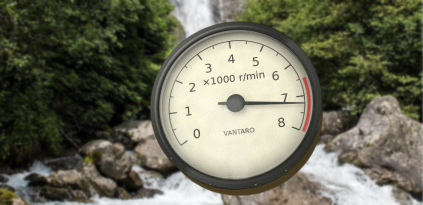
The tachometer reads 7250; rpm
